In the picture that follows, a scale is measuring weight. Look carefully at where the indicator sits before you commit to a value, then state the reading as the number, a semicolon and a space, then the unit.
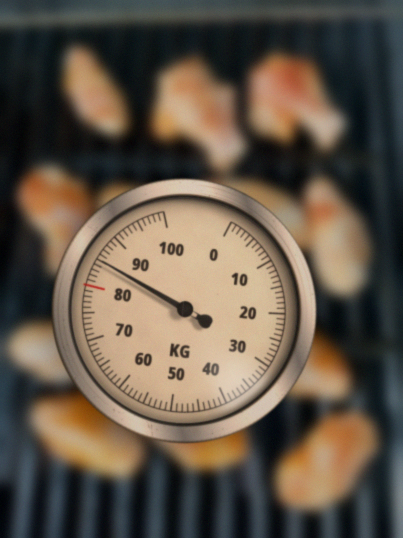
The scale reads 85; kg
